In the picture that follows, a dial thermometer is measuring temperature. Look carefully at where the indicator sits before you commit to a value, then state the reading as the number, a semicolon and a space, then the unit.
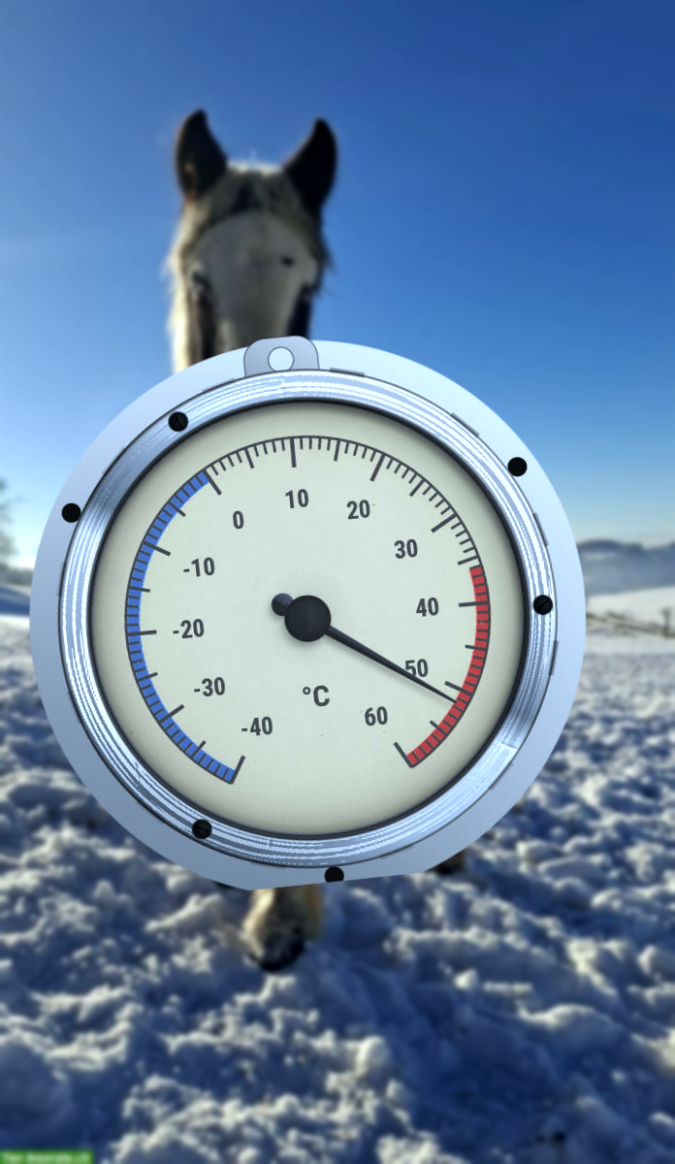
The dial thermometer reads 51.5; °C
